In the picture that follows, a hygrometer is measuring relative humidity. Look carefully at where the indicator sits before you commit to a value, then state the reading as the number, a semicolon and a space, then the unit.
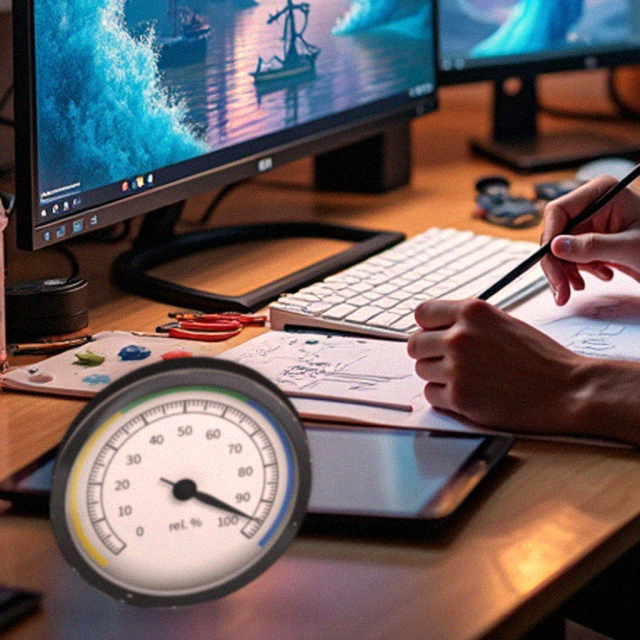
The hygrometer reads 95; %
